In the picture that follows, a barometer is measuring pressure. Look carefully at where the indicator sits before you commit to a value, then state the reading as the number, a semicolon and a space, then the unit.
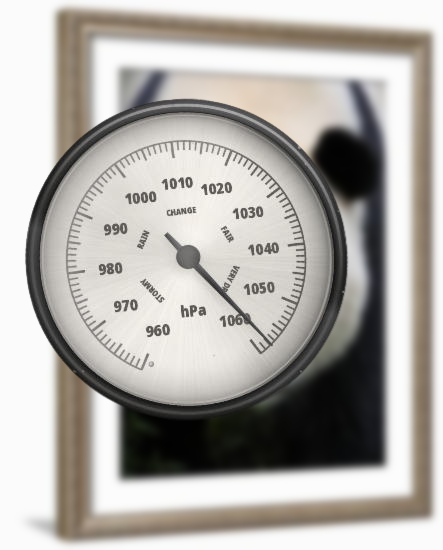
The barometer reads 1058; hPa
